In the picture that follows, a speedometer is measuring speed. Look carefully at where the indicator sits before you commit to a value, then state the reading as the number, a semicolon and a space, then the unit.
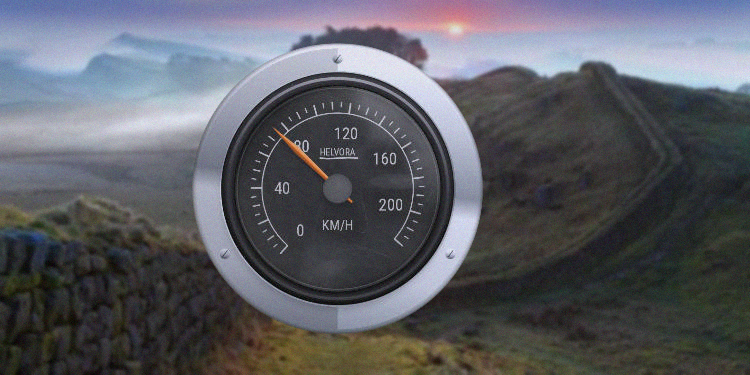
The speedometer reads 75; km/h
